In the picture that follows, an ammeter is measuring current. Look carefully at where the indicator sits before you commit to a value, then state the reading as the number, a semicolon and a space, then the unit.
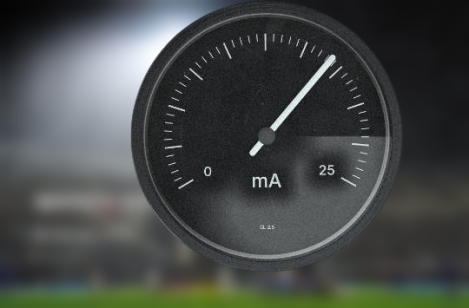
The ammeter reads 16.75; mA
